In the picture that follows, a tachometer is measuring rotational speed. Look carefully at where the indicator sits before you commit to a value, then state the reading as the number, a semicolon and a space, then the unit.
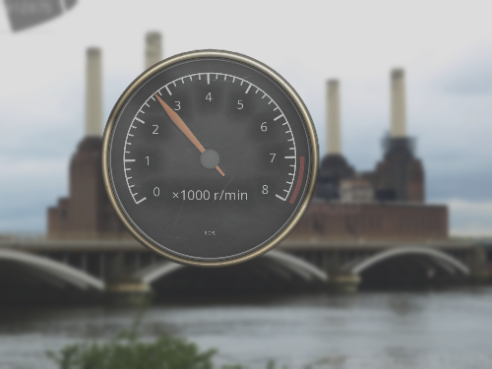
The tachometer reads 2700; rpm
